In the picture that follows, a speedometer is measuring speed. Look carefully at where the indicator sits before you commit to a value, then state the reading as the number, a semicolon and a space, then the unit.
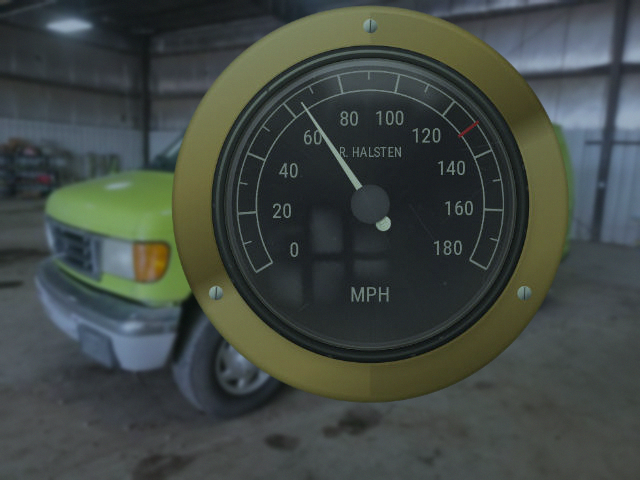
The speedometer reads 65; mph
